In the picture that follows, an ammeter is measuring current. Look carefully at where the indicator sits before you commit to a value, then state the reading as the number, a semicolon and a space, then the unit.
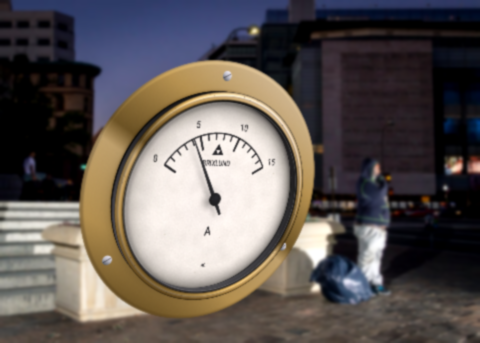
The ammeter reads 4; A
